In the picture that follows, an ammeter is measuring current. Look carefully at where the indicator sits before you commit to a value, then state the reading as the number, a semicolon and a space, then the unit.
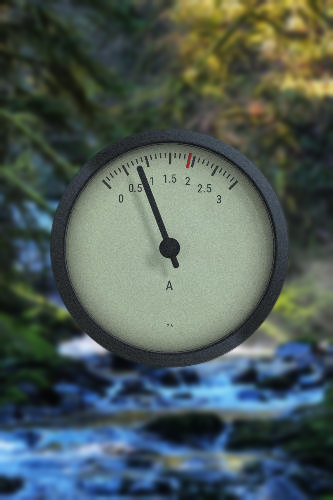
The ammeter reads 0.8; A
